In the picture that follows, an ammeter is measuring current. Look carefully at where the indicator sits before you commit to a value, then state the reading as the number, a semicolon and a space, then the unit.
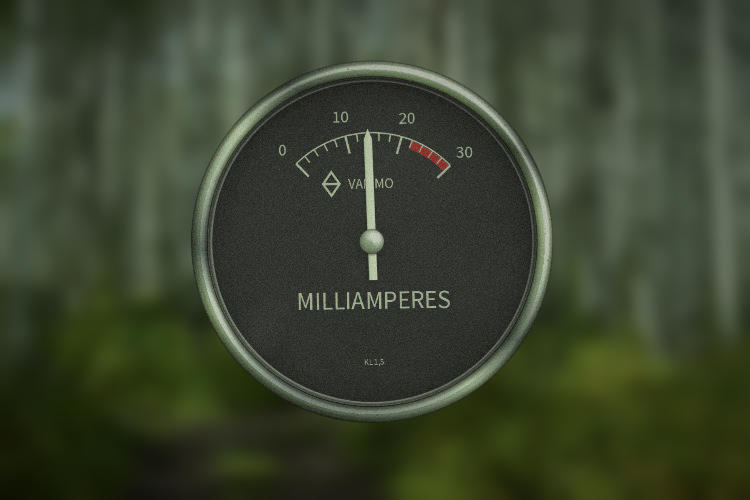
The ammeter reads 14; mA
